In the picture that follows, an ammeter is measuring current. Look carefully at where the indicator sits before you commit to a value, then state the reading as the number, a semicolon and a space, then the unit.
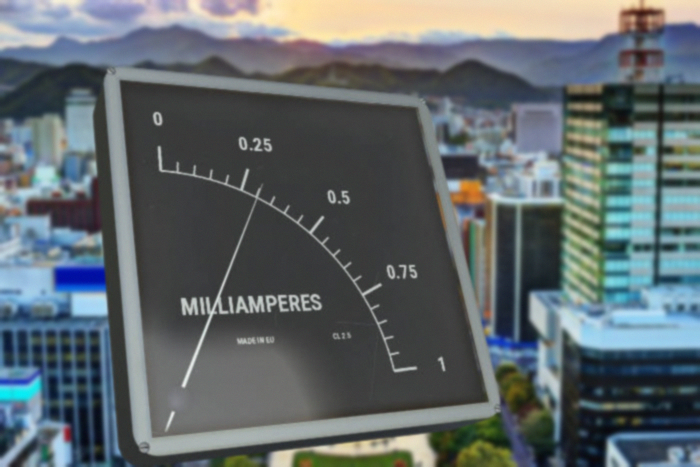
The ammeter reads 0.3; mA
